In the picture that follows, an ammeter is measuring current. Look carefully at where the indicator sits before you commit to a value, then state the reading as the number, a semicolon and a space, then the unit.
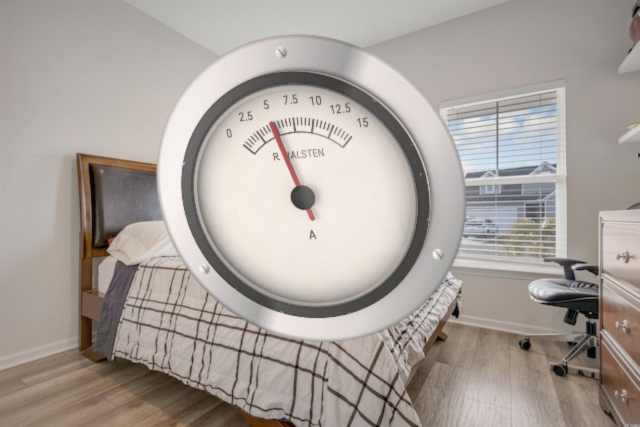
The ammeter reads 5; A
